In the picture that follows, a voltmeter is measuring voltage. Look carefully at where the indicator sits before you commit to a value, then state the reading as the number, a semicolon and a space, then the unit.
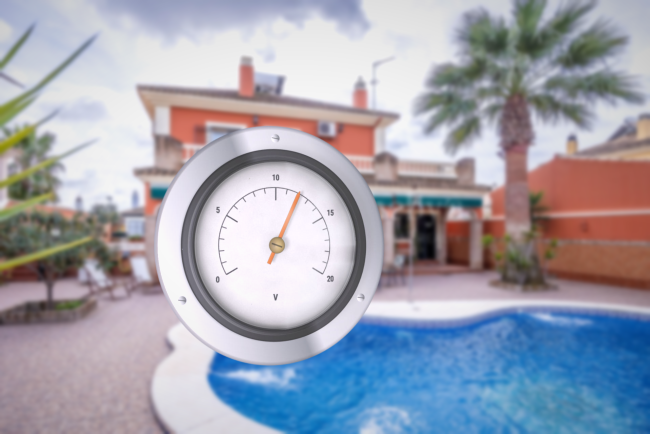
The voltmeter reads 12; V
